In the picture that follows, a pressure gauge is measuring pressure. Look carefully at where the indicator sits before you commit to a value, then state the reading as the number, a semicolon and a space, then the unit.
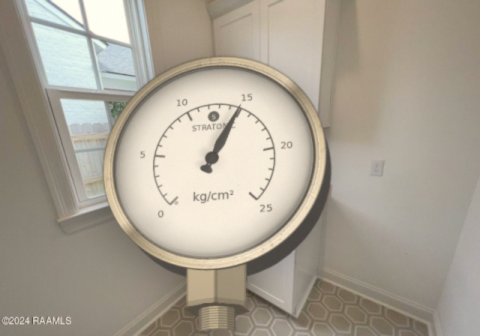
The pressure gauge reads 15; kg/cm²
